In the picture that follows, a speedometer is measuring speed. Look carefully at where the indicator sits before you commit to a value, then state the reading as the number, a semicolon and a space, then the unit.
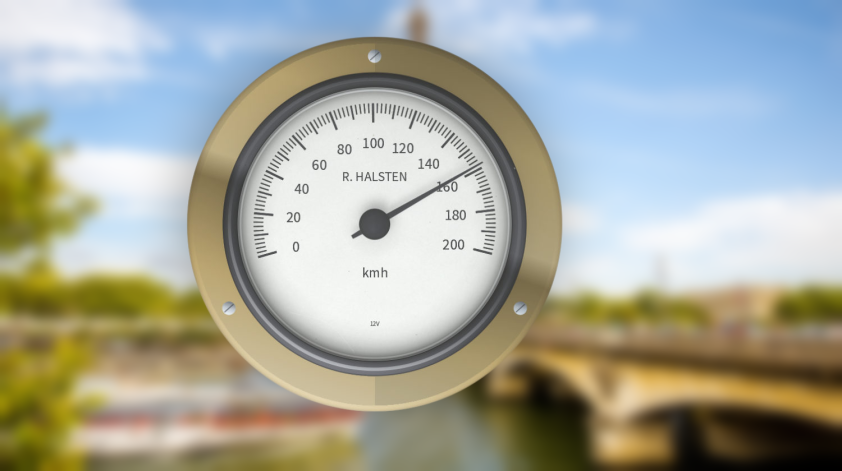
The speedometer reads 158; km/h
